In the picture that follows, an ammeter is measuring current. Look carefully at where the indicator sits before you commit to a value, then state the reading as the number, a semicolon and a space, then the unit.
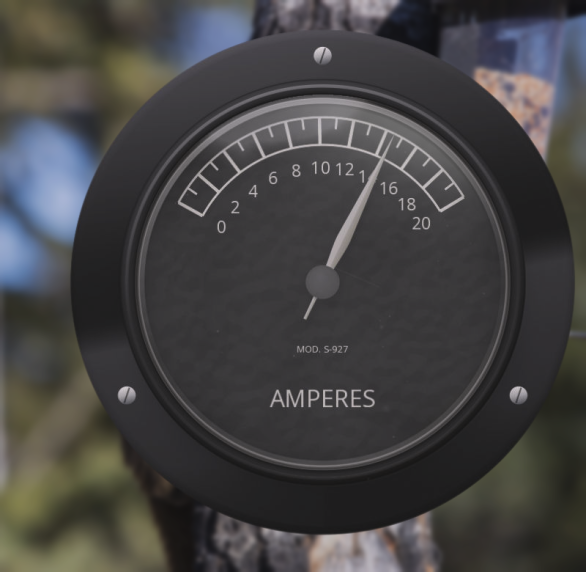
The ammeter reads 14.5; A
